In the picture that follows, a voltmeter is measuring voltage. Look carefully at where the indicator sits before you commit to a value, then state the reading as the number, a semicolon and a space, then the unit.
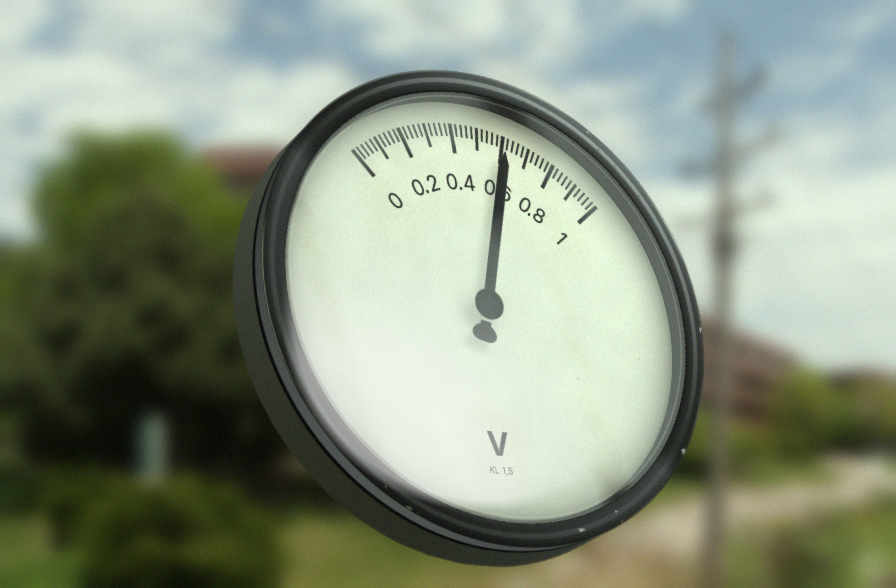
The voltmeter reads 0.6; V
